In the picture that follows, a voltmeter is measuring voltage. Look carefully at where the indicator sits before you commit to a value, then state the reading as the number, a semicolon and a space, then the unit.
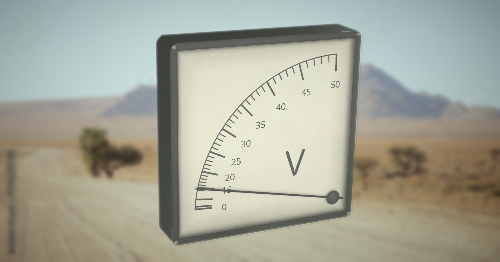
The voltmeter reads 15; V
